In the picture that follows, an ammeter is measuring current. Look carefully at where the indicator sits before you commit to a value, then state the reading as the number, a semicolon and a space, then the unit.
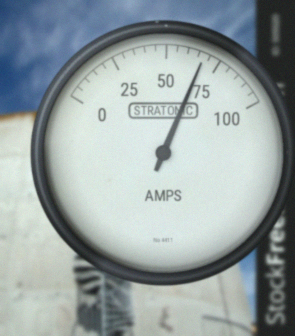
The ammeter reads 67.5; A
